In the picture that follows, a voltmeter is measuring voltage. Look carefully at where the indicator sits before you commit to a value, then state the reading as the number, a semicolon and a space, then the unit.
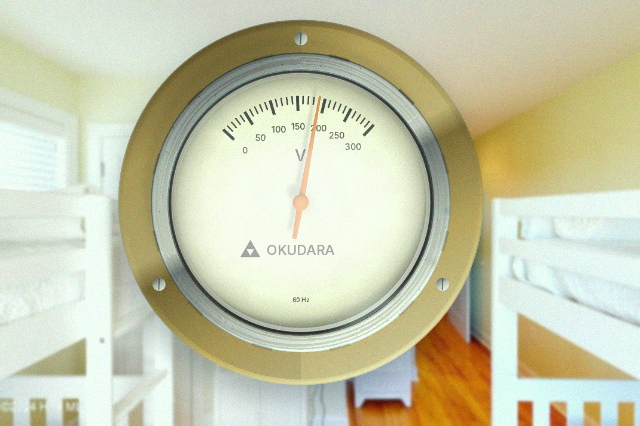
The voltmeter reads 190; V
